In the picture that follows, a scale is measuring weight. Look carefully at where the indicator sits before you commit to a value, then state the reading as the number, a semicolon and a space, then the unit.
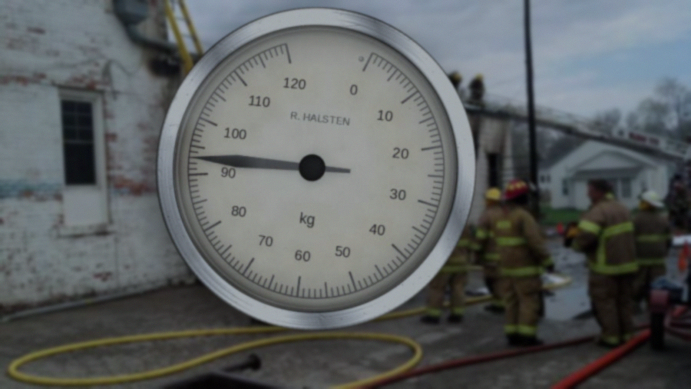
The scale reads 93; kg
